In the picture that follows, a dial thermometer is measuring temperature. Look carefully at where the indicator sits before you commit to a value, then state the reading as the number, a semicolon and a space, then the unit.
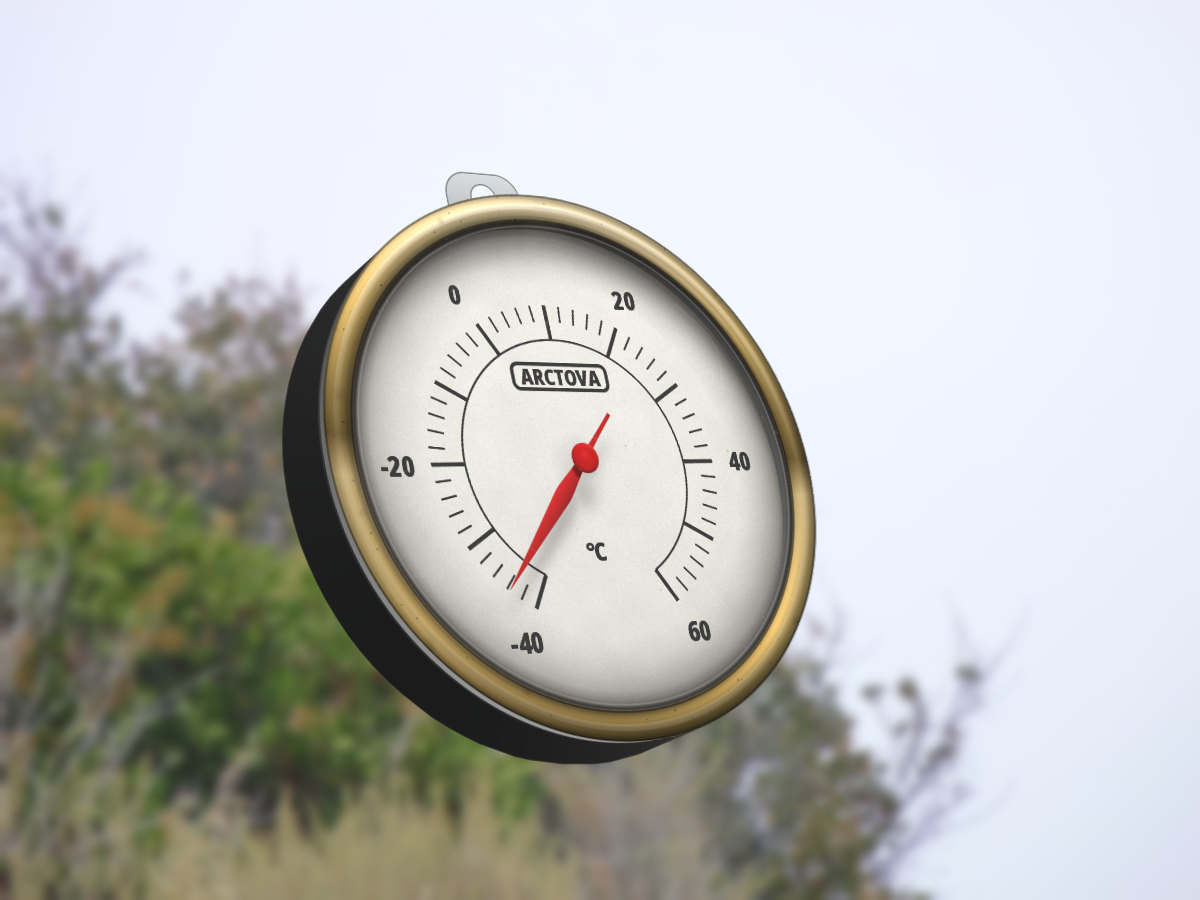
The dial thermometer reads -36; °C
